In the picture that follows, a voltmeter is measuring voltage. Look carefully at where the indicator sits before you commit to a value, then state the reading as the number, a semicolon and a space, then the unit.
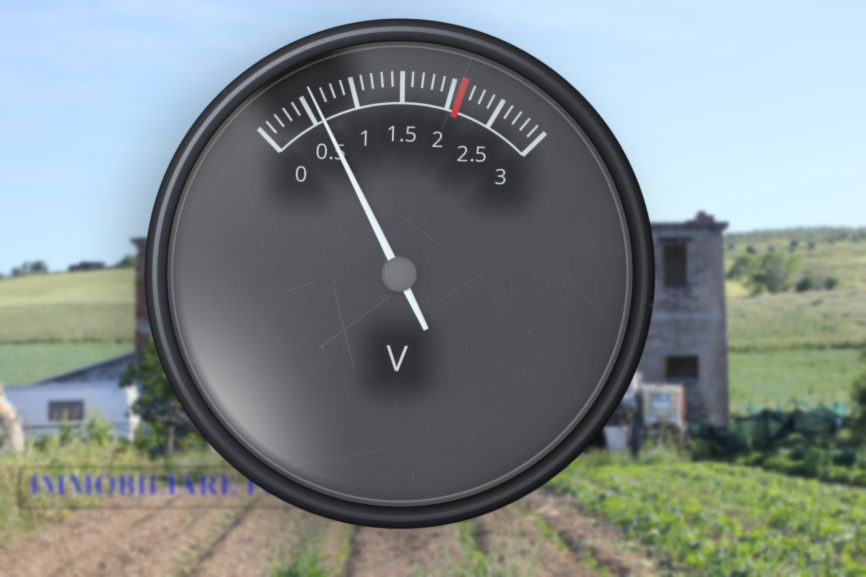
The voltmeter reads 0.6; V
